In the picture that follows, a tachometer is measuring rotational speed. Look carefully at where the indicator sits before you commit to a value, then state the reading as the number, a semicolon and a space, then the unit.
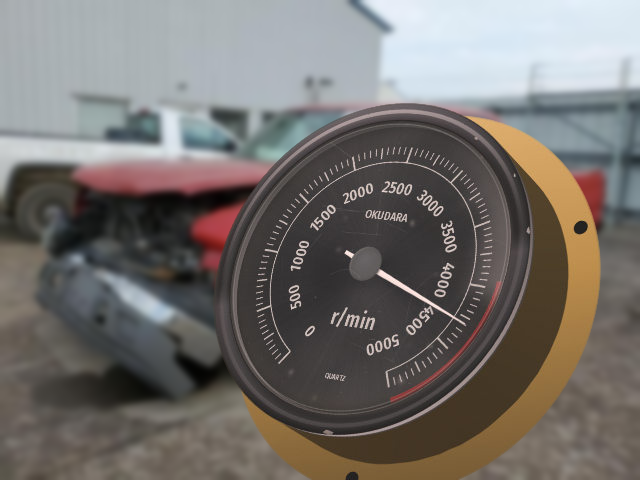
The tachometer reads 4300; rpm
